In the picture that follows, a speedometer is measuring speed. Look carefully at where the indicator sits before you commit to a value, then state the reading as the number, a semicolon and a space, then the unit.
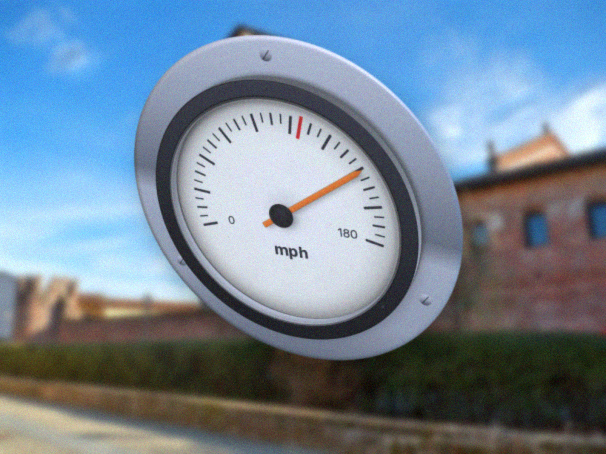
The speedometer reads 140; mph
